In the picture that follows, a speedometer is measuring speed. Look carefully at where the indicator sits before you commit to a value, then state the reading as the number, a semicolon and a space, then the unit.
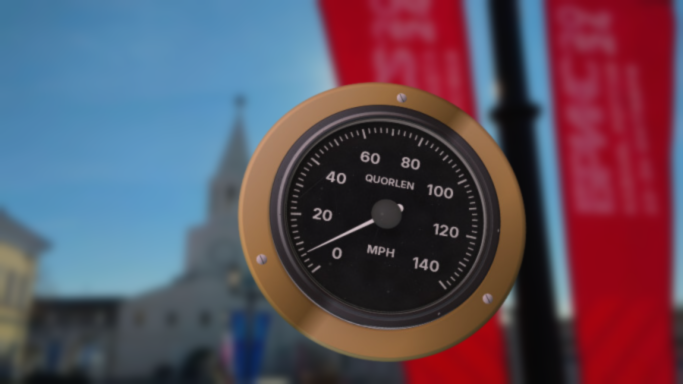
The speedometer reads 6; mph
